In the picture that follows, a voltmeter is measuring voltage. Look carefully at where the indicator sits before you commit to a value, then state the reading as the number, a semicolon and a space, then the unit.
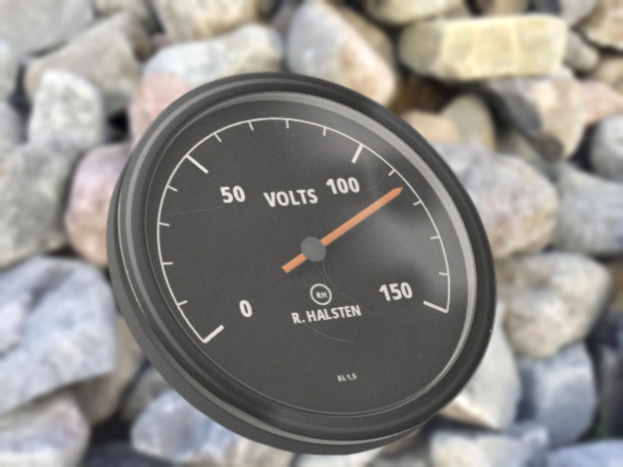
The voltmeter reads 115; V
